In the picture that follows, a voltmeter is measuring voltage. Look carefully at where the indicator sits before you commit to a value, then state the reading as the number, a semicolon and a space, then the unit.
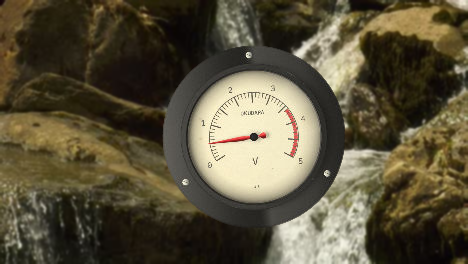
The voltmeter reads 0.5; V
